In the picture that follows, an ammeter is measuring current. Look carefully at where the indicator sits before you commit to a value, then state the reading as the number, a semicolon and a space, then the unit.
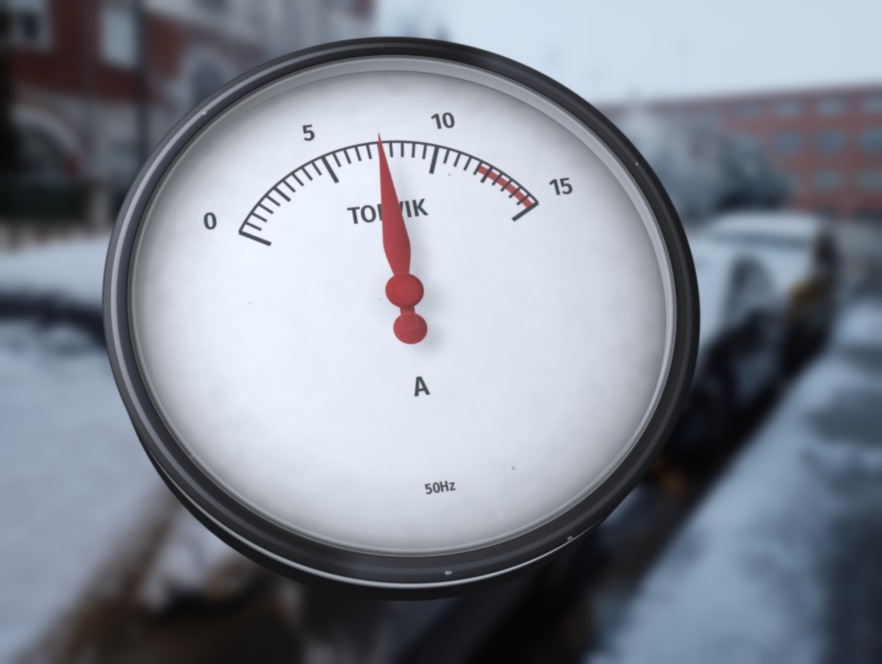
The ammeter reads 7.5; A
